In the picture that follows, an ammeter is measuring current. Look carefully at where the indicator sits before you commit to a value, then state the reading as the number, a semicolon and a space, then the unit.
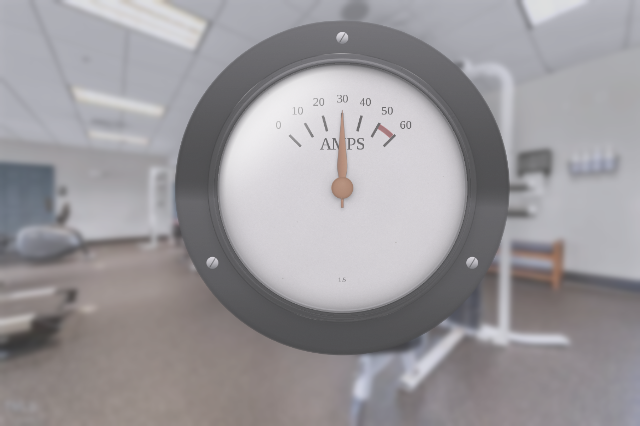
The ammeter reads 30; A
